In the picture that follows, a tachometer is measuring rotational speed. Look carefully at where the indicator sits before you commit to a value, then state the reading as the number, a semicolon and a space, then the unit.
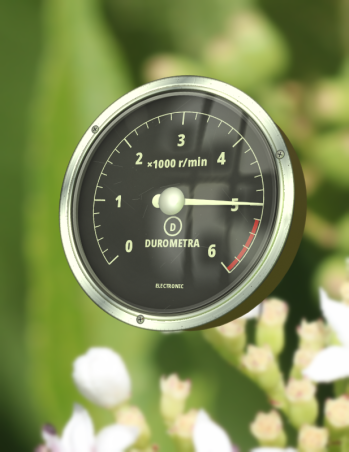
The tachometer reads 5000; rpm
